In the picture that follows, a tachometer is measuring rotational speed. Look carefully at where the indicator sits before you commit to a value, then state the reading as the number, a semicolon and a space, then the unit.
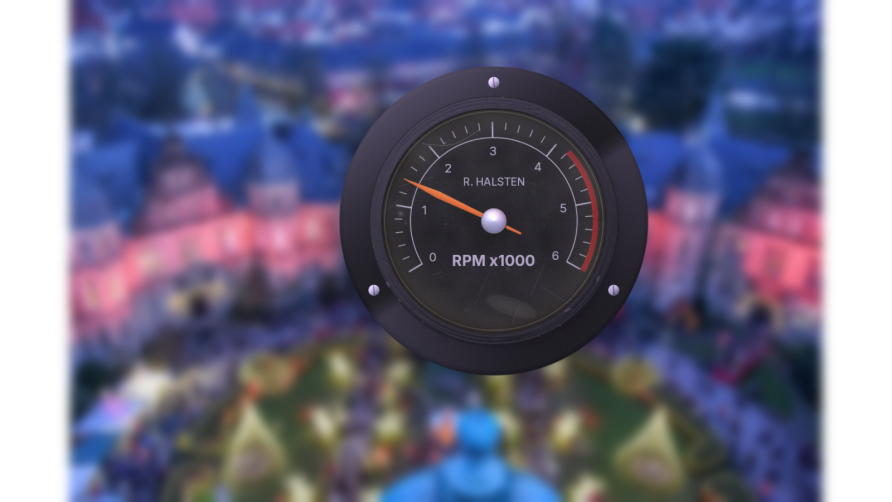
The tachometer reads 1400; rpm
